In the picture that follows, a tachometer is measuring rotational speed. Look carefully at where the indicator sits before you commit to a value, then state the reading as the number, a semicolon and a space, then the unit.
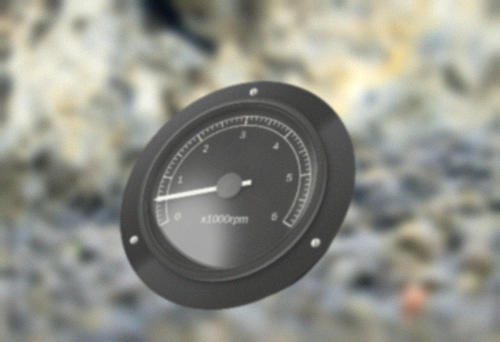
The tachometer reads 500; rpm
